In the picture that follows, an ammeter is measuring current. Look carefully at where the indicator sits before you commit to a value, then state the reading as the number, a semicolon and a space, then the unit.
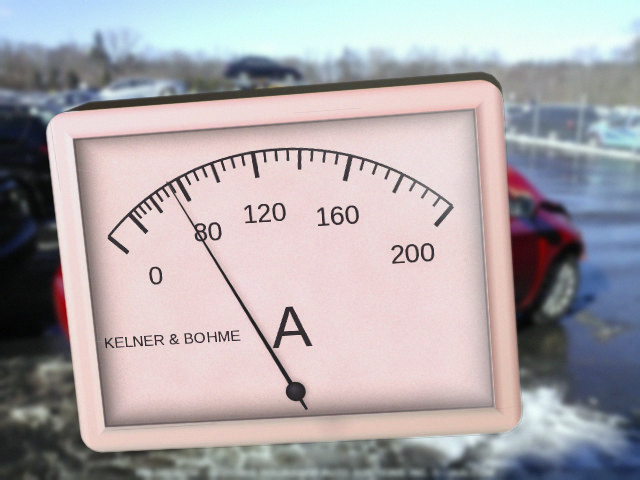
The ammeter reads 75; A
